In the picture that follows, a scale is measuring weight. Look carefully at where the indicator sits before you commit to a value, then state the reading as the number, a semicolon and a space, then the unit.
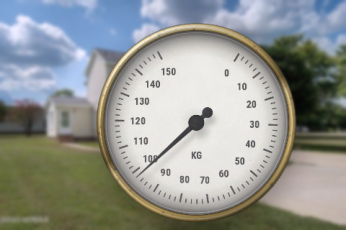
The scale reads 98; kg
